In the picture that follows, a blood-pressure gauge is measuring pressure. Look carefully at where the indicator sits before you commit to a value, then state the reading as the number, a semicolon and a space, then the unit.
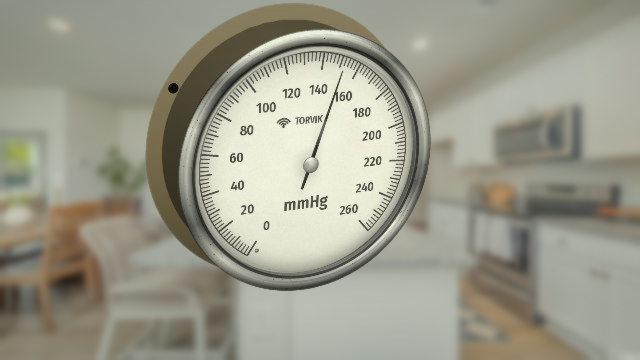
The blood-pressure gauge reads 150; mmHg
